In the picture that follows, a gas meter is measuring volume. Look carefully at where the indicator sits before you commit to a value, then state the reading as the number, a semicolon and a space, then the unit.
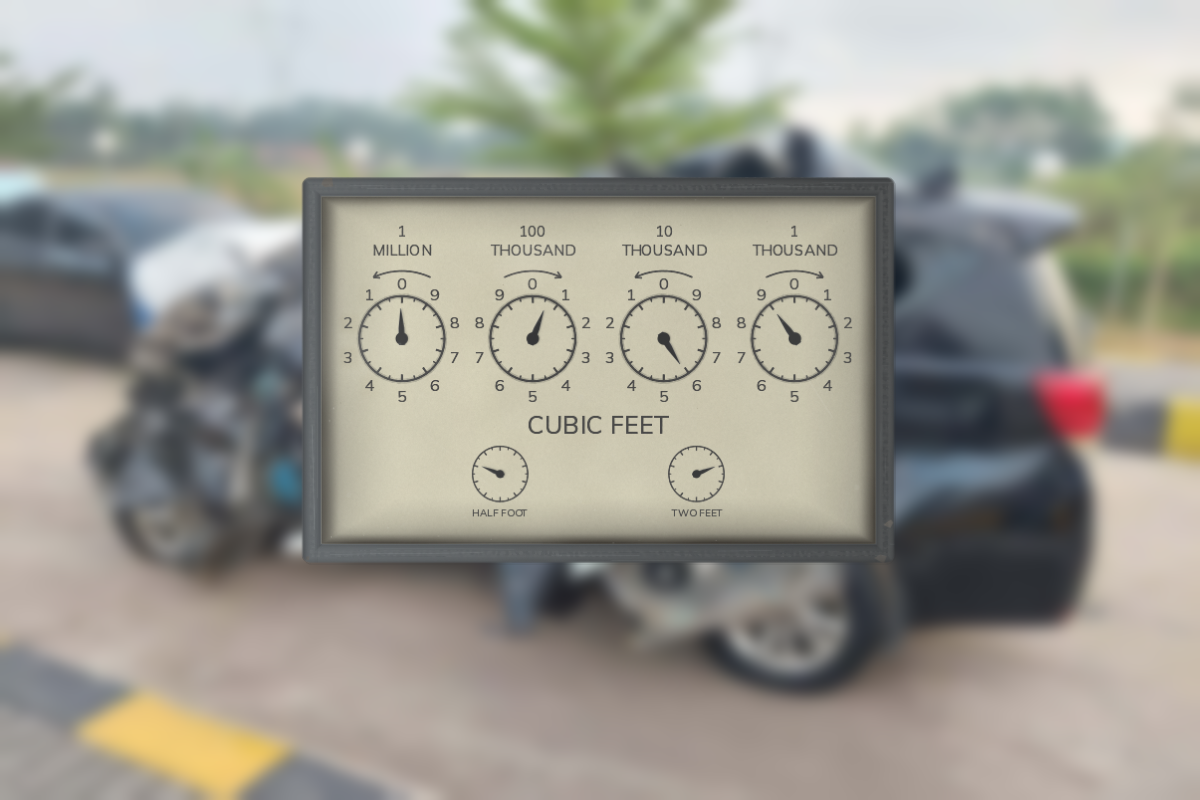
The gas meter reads 5900; ft³
